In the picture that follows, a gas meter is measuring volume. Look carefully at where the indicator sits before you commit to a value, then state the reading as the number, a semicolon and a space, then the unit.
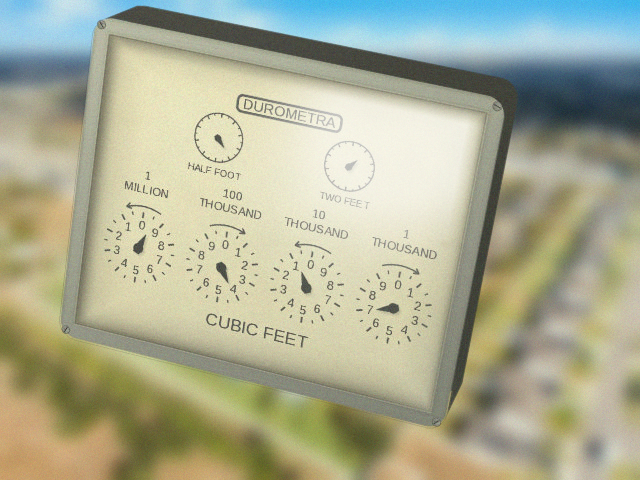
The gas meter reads 940700; ft³
